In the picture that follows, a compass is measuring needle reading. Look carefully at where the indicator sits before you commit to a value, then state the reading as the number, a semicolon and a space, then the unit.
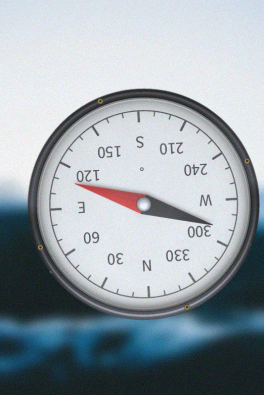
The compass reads 110; °
